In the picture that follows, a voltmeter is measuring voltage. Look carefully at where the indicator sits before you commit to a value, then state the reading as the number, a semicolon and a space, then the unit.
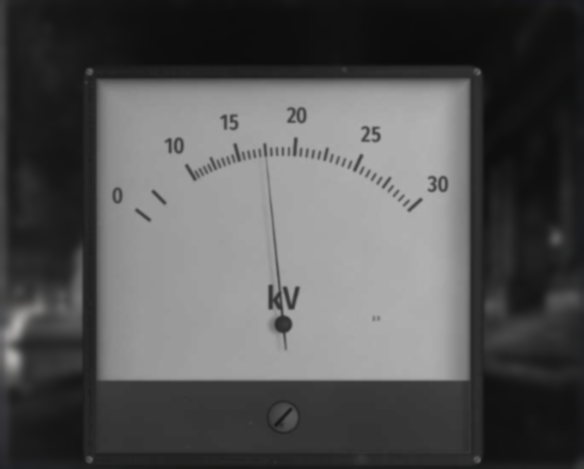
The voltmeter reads 17.5; kV
